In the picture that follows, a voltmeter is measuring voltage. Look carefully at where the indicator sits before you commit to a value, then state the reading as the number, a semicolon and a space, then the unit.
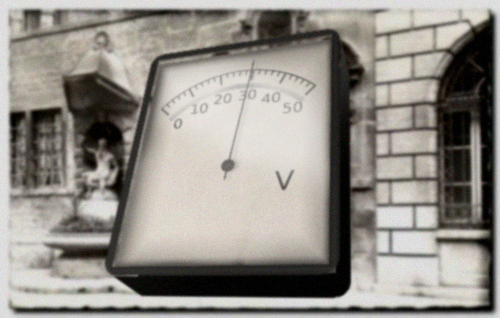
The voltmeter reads 30; V
